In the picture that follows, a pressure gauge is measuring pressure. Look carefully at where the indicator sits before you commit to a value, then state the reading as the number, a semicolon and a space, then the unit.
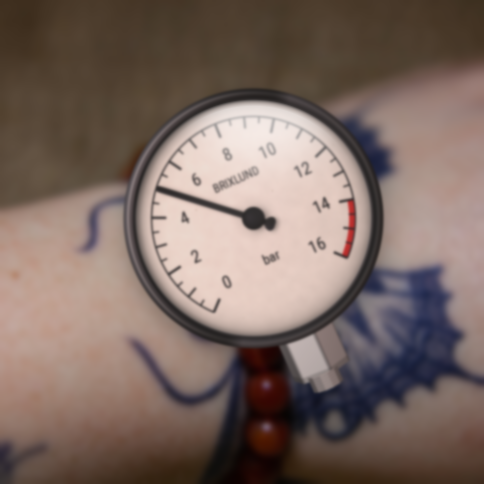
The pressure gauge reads 5; bar
